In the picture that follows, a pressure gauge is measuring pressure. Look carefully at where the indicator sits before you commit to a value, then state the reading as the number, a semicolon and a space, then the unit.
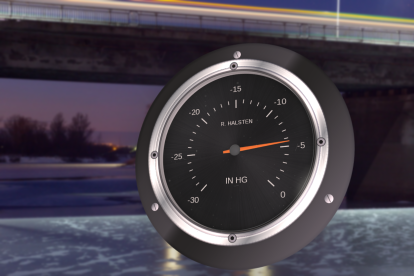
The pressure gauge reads -5.5; inHg
